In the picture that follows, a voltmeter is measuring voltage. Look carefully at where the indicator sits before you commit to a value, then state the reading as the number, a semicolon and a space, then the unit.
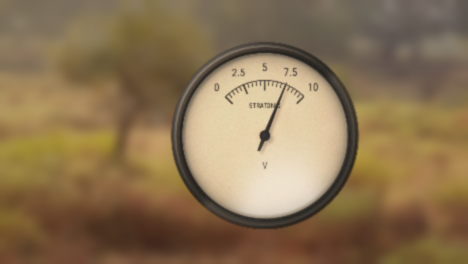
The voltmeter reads 7.5; V
